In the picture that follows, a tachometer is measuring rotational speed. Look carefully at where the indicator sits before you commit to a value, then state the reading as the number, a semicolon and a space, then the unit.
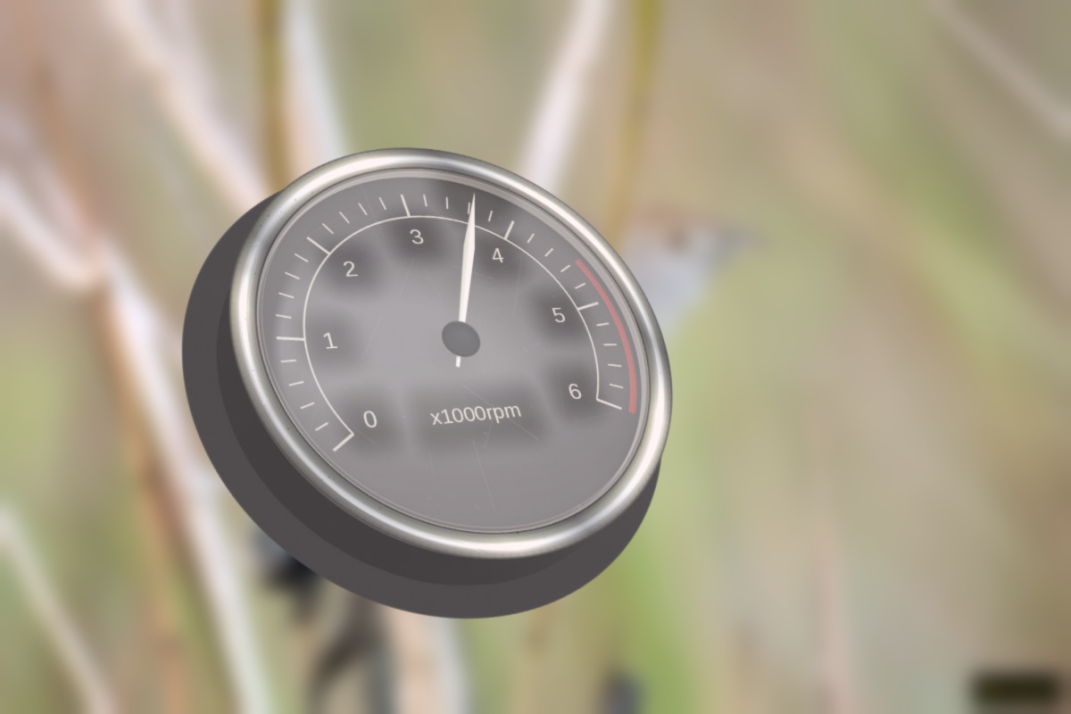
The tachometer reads 3600; rpm
